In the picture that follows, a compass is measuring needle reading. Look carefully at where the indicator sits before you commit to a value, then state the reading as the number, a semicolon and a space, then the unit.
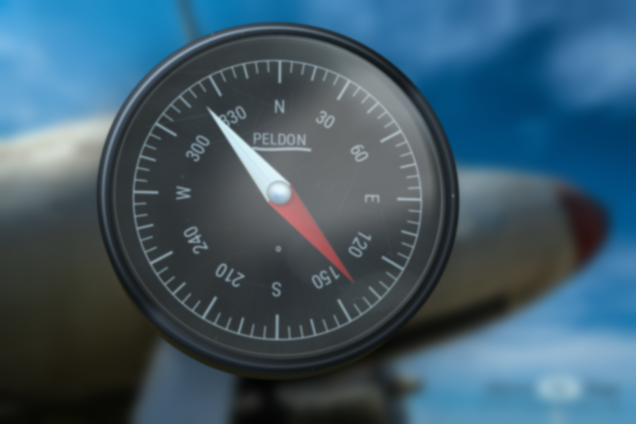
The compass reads 140; °
